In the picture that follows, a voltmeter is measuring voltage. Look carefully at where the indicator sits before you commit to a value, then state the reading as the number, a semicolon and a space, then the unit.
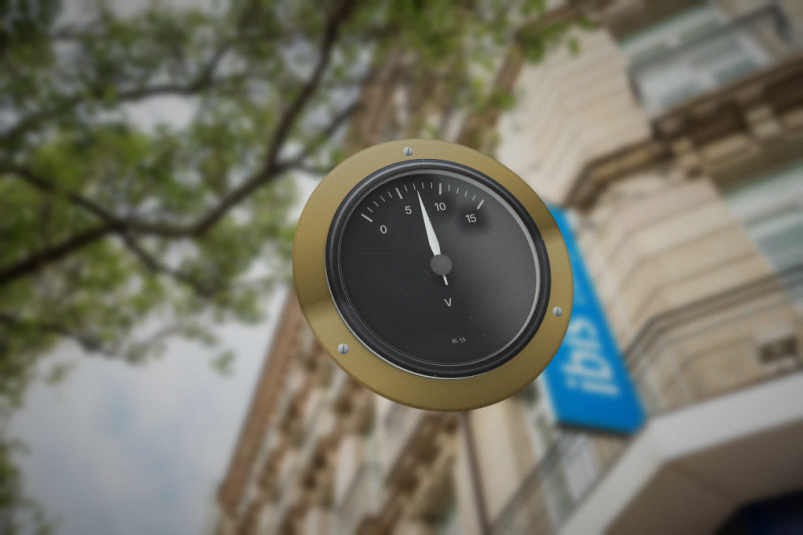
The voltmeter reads 7; V
